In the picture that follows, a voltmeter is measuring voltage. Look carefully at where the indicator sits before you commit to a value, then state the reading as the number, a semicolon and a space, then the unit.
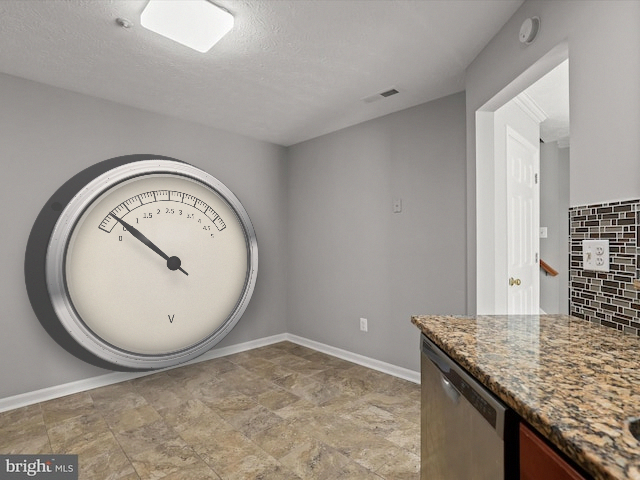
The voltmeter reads 0.5; V
